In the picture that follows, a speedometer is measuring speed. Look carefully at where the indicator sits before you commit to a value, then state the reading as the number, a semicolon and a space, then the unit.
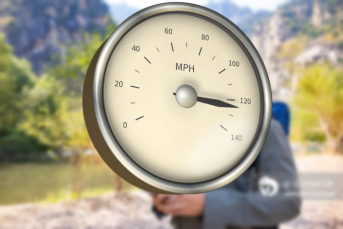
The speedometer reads 125; mph
